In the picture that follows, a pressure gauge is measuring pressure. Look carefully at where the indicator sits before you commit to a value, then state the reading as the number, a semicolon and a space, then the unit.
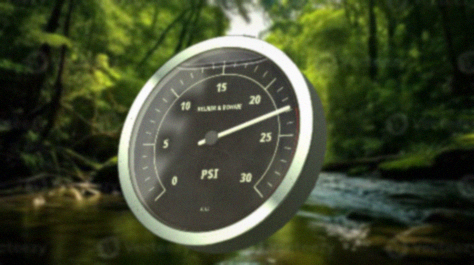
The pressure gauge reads 23; psi
